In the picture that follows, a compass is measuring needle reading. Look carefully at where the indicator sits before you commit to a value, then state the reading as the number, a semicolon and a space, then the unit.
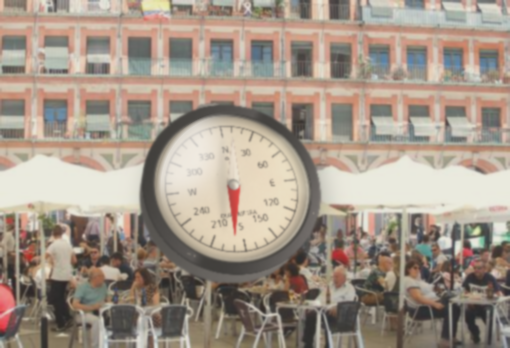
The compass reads 190; °
